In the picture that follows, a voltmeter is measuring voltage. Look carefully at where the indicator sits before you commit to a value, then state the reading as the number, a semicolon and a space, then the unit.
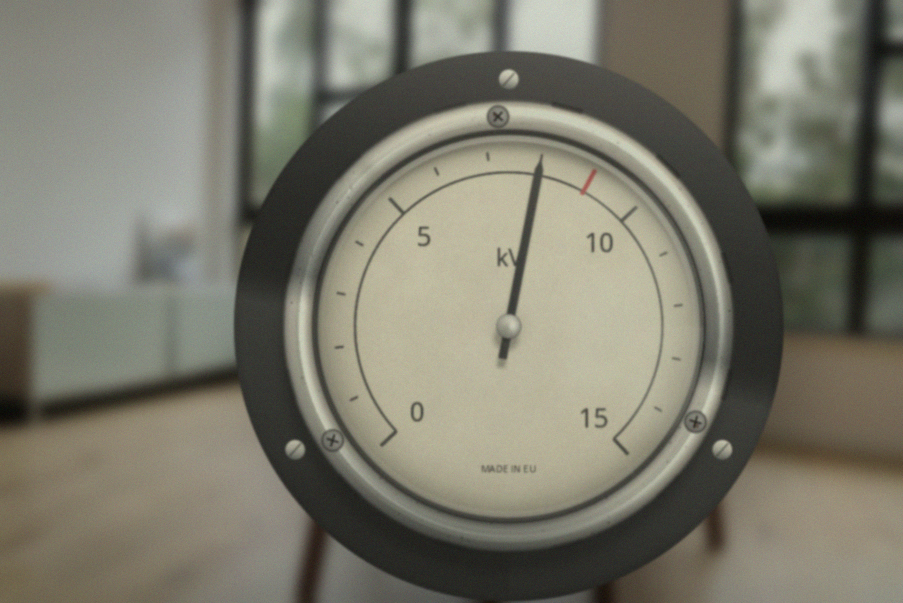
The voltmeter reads 8; kV
